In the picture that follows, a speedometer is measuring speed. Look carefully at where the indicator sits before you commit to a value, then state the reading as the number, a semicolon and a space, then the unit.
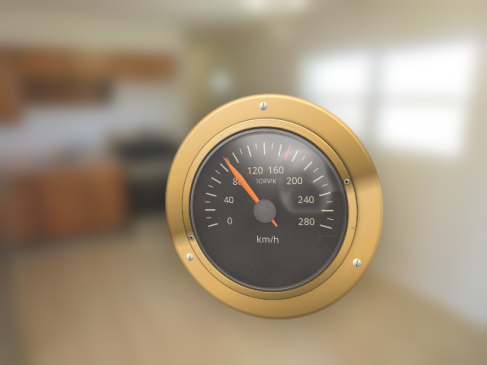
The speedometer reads 90; km/h
